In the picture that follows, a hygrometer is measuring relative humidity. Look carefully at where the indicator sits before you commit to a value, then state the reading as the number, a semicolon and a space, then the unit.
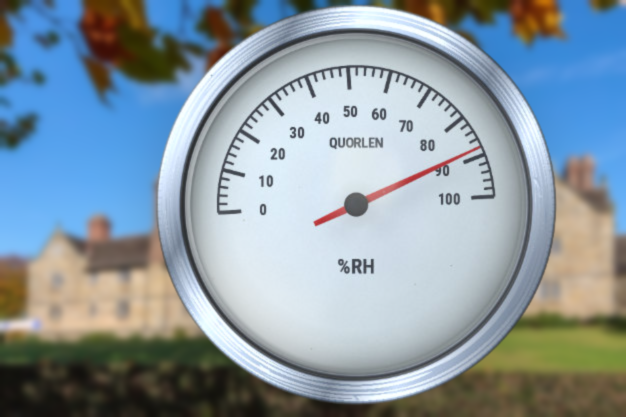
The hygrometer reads 88; %
